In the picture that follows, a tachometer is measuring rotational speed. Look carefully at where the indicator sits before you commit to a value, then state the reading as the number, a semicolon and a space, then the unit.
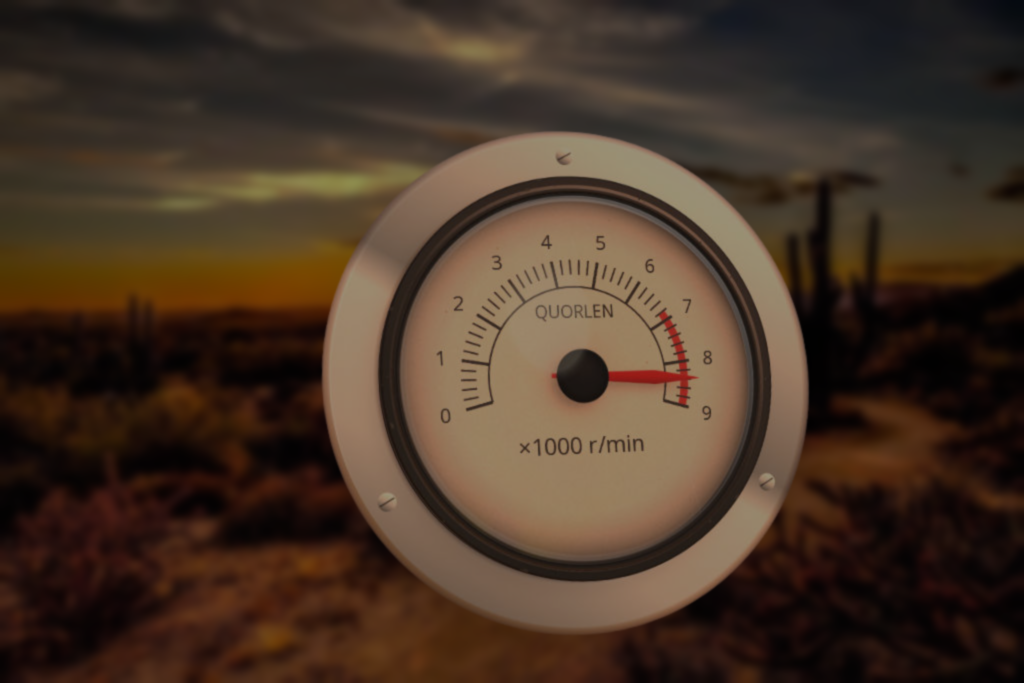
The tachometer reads 8400; rpm
